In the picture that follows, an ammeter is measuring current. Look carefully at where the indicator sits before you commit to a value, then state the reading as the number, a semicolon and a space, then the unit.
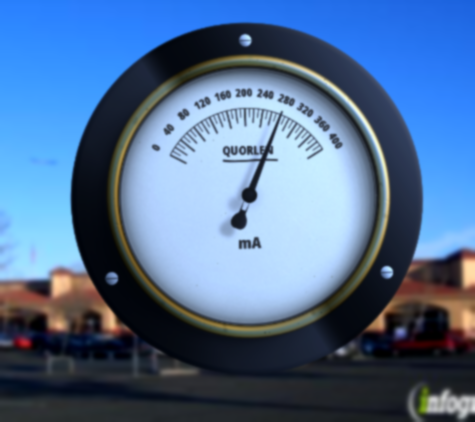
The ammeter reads 280; mA
